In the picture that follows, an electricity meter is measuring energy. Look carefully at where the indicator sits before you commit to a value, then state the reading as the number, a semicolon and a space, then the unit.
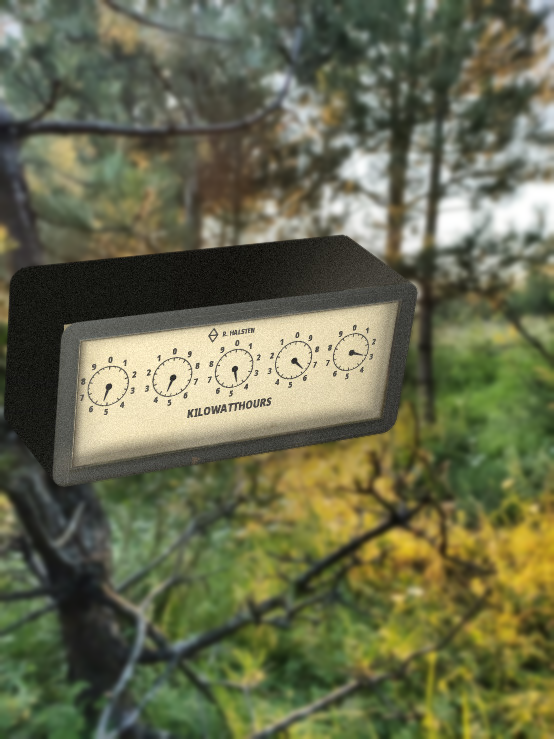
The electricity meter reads 54463; kWh
